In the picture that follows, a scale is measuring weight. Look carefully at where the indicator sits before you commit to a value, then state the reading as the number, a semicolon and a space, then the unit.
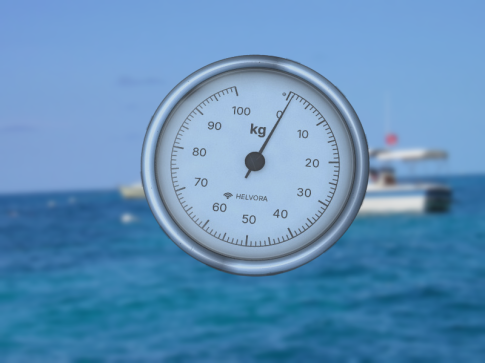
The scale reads 1; kg
